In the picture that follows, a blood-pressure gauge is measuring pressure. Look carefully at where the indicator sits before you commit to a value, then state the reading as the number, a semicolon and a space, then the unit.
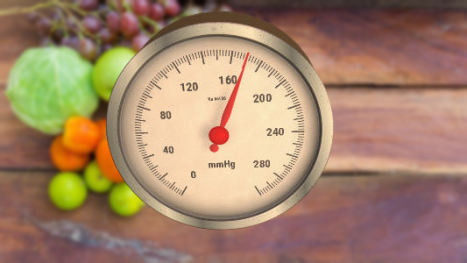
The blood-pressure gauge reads 170; mmHg
